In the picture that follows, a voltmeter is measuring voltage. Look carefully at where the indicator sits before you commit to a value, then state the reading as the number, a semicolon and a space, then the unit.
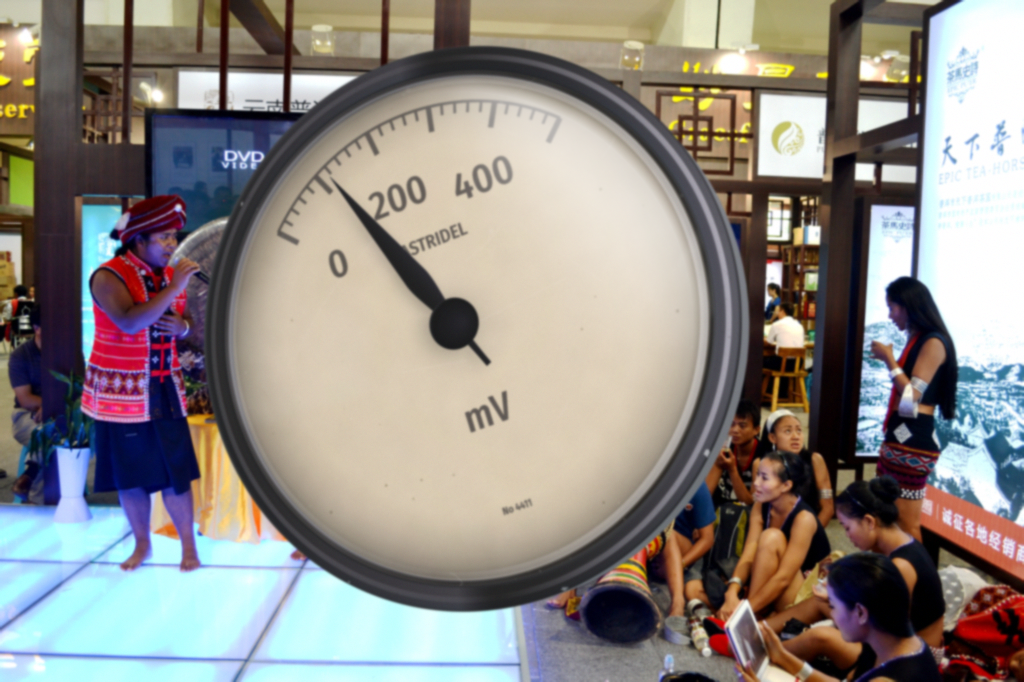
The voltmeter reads 120; mV
